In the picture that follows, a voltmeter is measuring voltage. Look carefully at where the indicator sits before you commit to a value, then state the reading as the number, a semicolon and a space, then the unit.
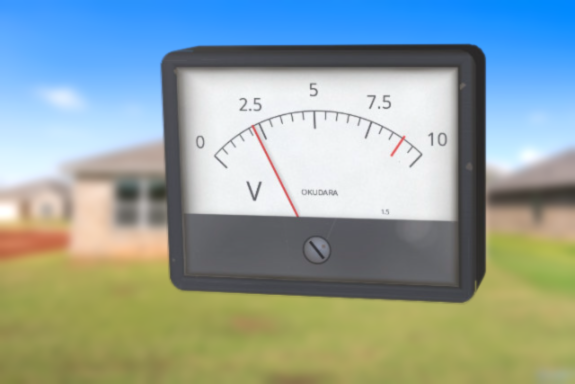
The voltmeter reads 2.25; V
